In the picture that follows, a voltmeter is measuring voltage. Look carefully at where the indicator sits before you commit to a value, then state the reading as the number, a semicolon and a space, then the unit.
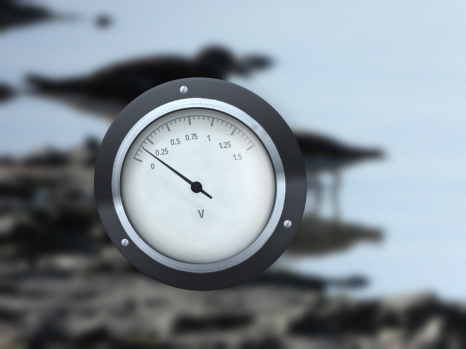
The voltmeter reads 0.15; V
